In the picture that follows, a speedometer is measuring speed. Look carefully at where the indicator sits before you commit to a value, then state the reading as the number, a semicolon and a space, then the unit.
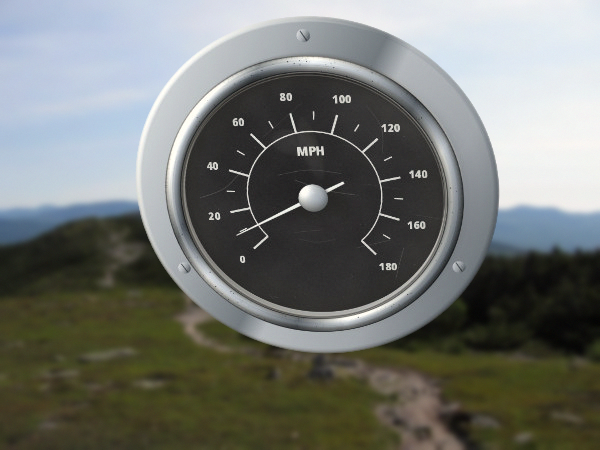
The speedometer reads 10; mph
